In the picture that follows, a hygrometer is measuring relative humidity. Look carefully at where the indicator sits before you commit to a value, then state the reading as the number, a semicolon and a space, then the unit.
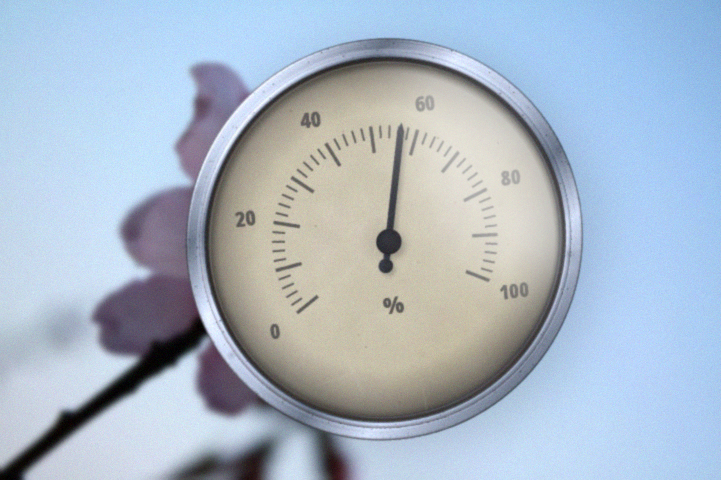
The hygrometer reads 56; %
